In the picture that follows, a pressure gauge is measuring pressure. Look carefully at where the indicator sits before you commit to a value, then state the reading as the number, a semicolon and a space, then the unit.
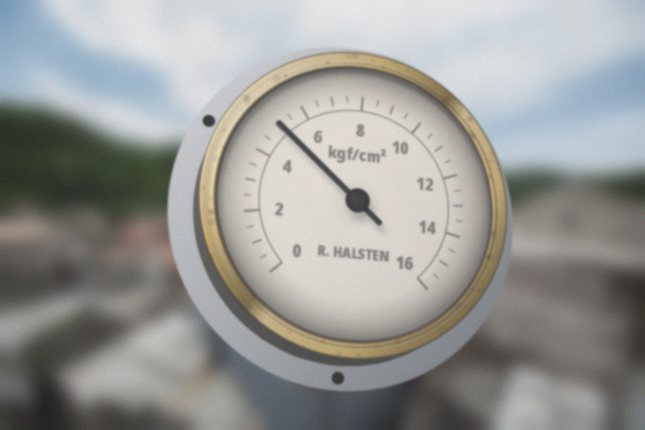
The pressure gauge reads 5; kg/cm²
